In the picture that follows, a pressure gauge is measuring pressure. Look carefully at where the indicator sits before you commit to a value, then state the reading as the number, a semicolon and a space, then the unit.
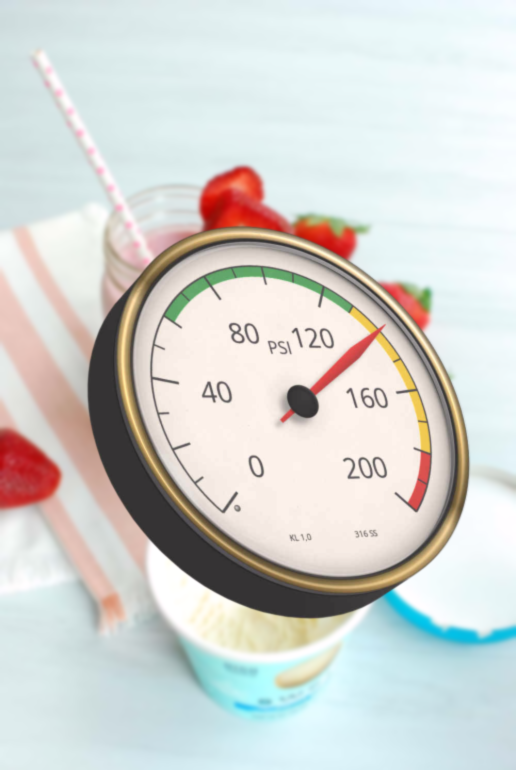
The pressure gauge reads 140; psi
